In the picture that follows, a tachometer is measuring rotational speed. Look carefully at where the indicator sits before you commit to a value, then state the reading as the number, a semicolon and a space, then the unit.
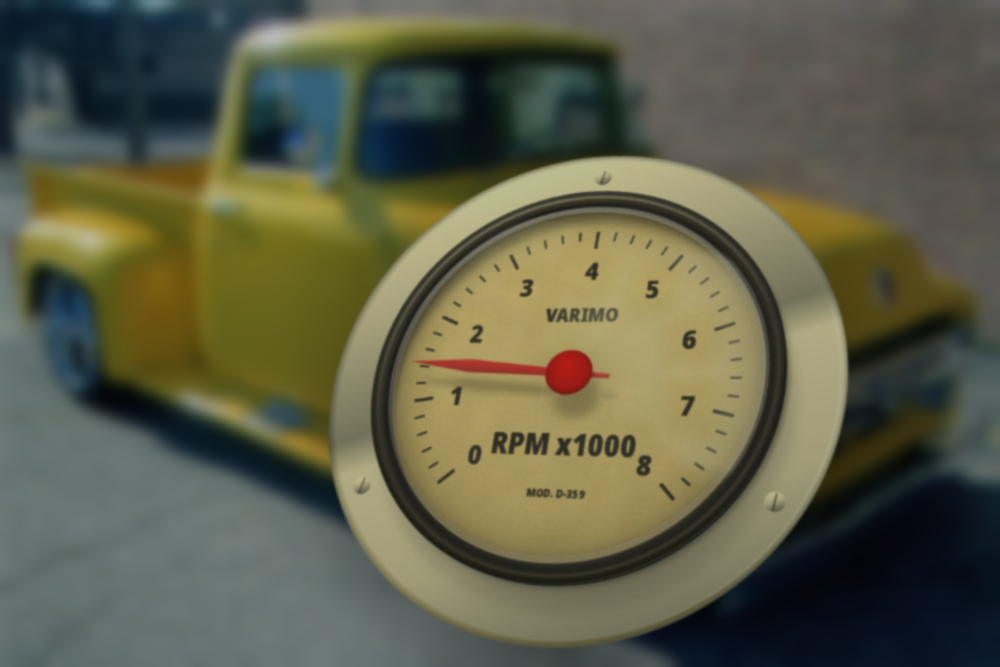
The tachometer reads 1400; rpm
